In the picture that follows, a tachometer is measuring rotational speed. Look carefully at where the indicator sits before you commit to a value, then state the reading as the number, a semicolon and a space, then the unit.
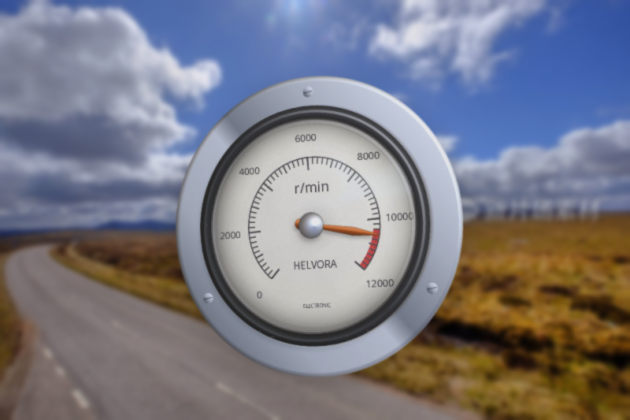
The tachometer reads 10600; rpm
